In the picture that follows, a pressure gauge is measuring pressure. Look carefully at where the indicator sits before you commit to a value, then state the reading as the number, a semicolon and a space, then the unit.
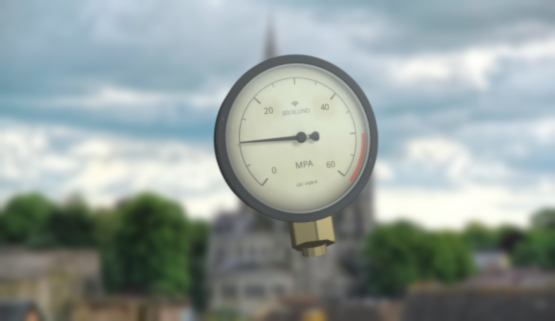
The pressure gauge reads 10; MPa
